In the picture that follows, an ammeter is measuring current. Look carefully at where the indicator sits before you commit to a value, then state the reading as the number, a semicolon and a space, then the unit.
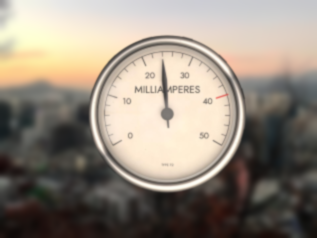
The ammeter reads 24; mA
